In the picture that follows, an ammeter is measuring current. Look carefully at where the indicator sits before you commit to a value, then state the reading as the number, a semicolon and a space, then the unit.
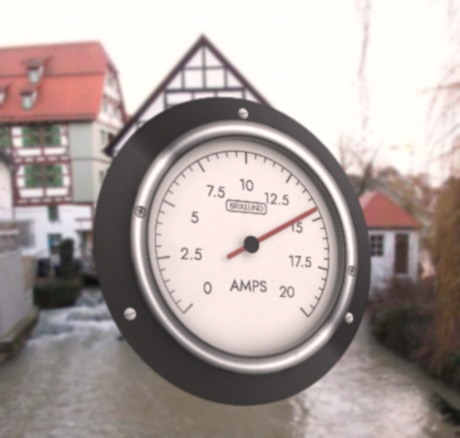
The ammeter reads 14.5; A
